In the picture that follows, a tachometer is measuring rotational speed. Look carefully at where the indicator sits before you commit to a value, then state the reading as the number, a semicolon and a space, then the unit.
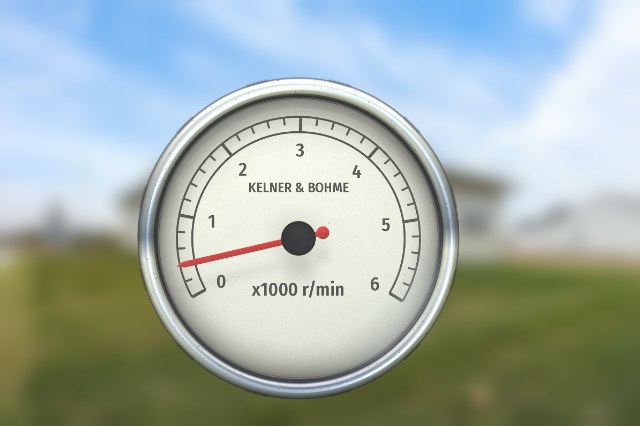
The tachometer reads 400; rpm
